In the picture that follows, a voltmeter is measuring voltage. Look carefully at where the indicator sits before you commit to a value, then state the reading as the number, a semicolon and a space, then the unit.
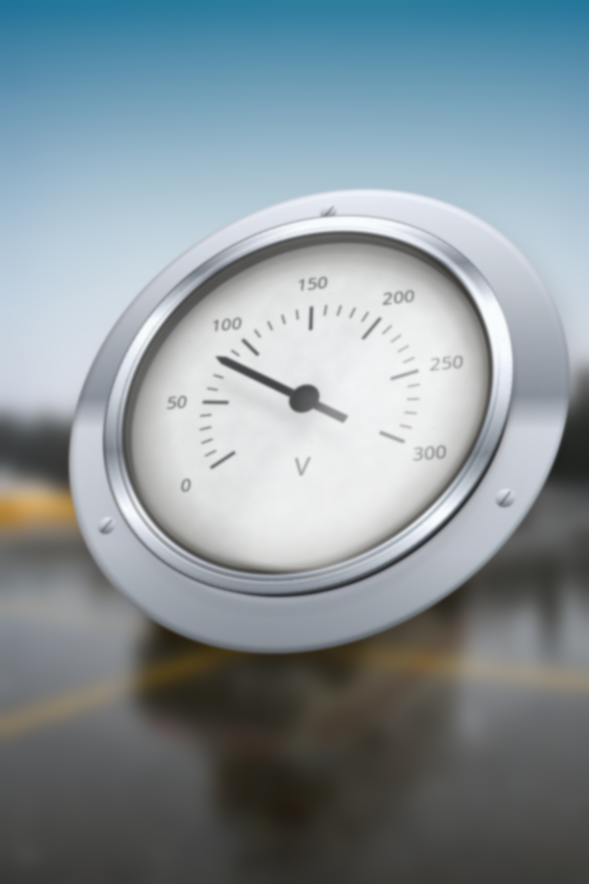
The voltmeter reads 80; V
